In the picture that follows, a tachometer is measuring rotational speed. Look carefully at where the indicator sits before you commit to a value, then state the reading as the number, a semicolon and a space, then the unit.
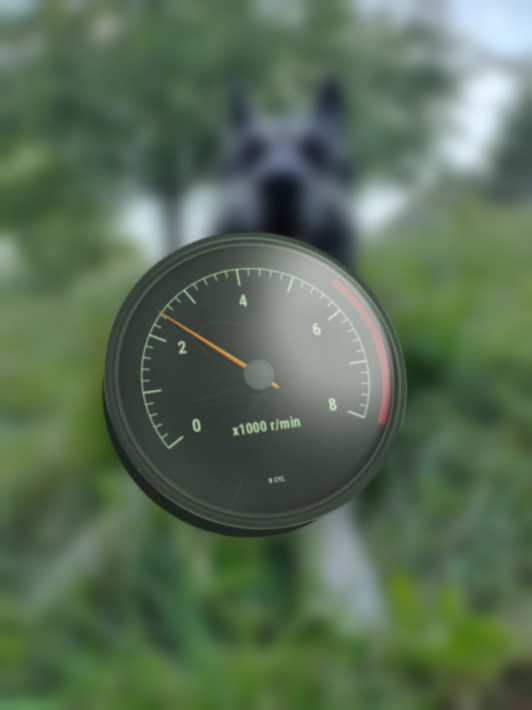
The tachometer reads 2400; rpm
